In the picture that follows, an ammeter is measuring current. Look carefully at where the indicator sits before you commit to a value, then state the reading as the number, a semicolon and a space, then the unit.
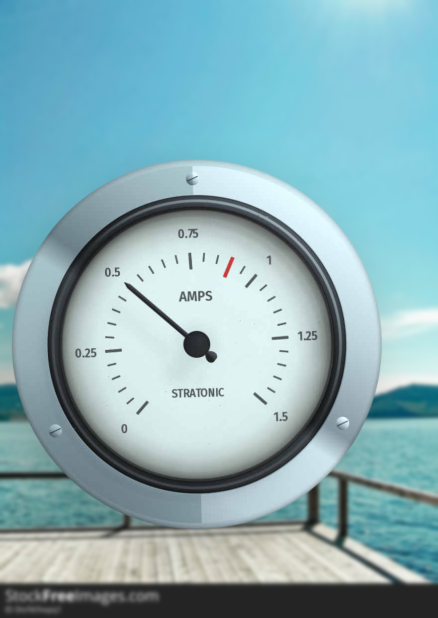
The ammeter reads 0.5; A
